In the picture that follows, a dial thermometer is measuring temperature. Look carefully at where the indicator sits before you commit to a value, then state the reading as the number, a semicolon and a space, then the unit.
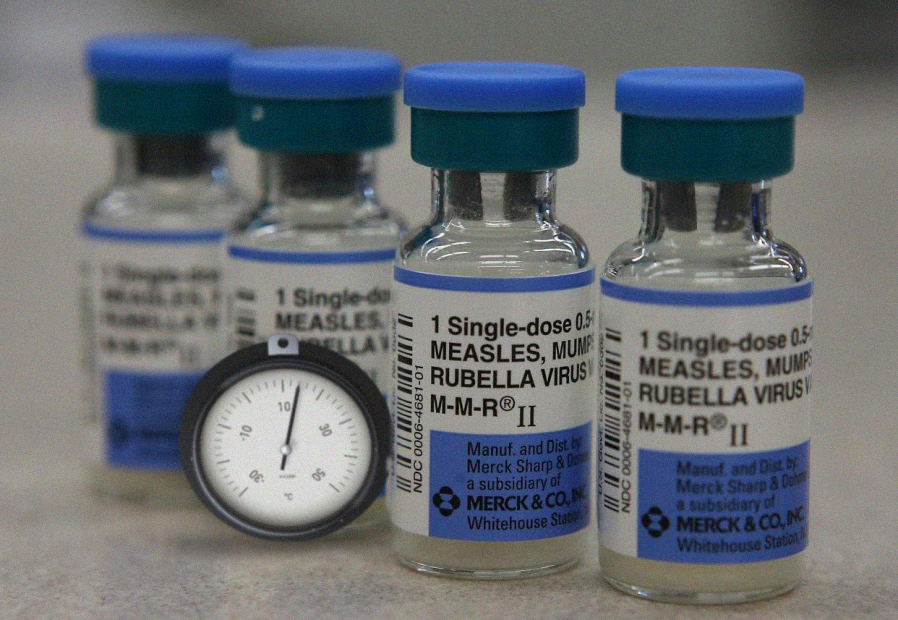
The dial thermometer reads 14; °C
